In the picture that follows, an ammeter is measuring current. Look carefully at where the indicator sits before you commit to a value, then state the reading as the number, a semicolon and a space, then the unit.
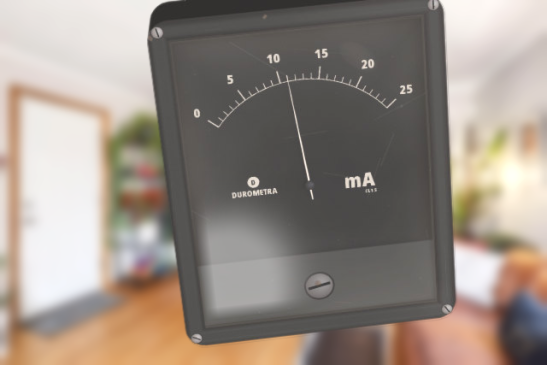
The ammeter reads 11; mA
